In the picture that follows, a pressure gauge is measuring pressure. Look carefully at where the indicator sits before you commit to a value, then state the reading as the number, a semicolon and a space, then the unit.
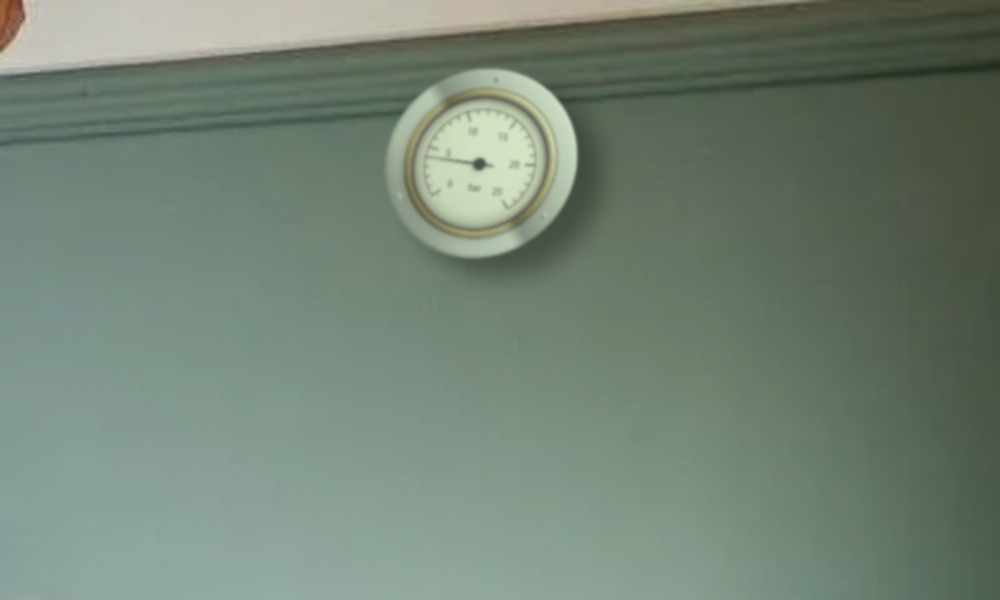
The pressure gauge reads 4; bar
